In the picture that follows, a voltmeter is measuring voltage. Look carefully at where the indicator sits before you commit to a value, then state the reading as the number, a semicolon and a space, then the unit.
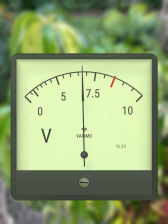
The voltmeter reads 6.75; V
